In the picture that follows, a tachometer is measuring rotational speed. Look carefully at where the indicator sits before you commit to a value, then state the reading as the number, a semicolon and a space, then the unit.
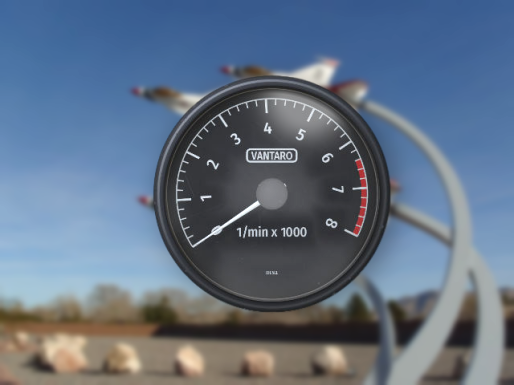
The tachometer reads 0; rpm
